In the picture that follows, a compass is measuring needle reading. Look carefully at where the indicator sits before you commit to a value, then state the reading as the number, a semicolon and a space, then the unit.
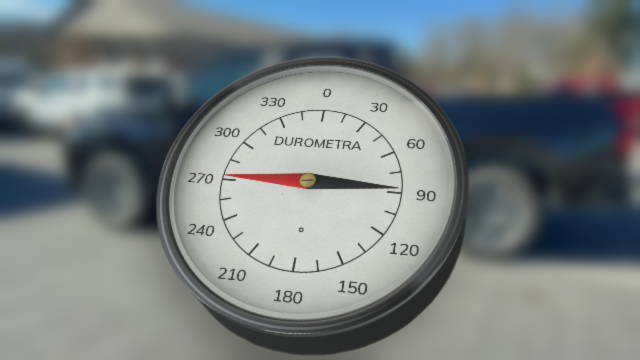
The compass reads 270; °
